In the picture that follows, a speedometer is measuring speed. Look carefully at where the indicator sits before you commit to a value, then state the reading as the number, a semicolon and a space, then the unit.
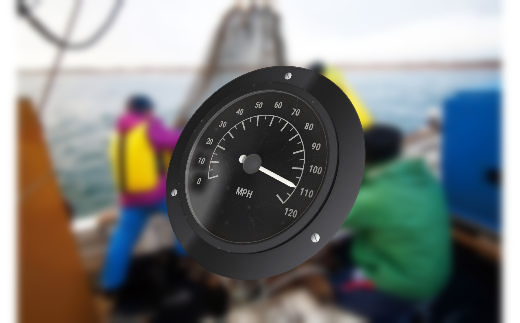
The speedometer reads 110; mph
